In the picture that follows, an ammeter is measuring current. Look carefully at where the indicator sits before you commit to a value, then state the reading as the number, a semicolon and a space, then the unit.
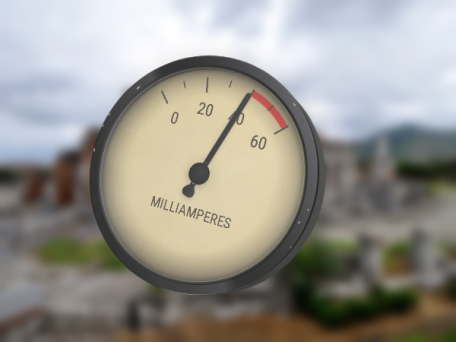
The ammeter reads 40; mA
